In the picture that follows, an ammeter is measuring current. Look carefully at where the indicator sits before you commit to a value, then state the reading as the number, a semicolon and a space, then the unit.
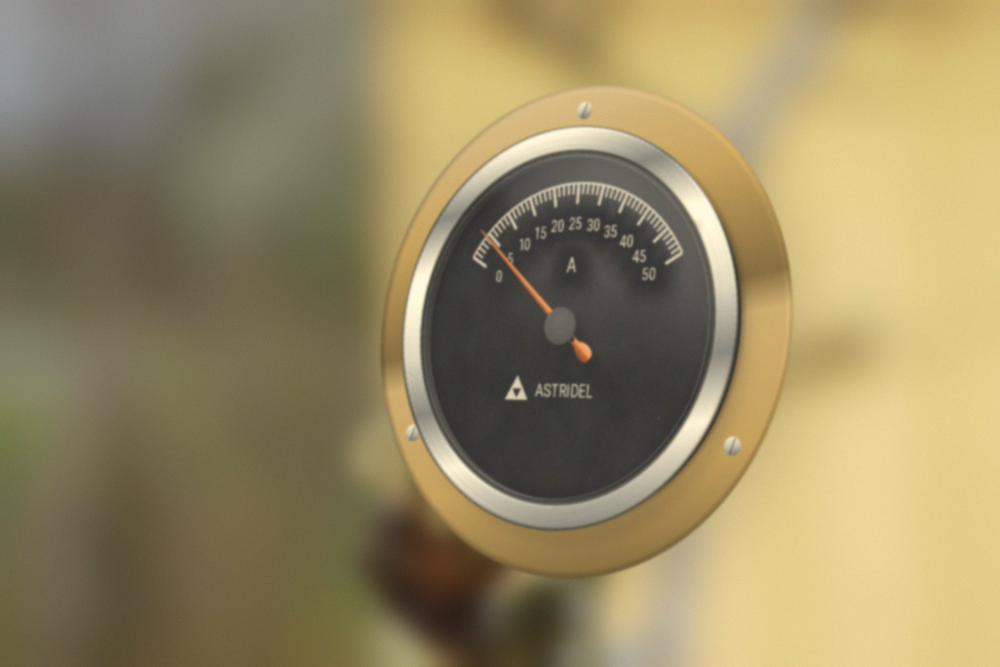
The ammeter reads 5; A
